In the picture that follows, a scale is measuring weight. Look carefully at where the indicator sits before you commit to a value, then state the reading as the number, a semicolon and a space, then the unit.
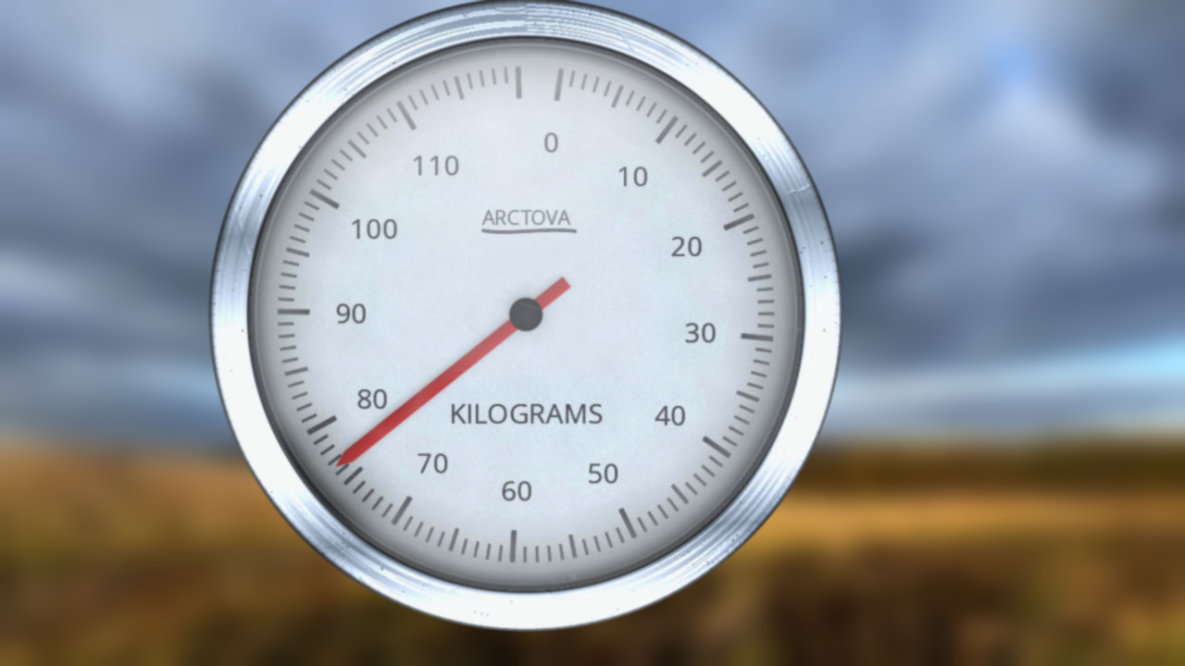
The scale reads 76.5; kg
